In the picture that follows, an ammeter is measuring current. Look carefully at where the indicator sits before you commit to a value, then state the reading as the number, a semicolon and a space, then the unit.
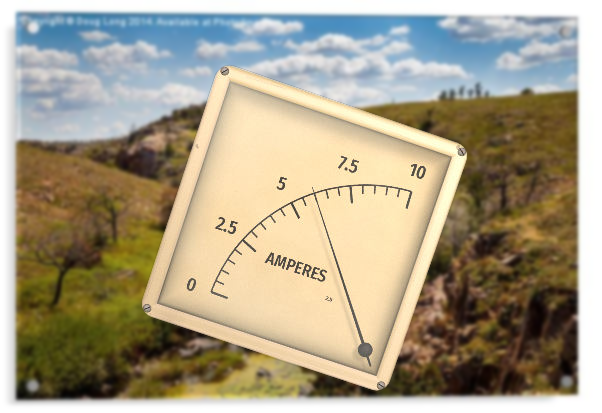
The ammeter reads 6; A
